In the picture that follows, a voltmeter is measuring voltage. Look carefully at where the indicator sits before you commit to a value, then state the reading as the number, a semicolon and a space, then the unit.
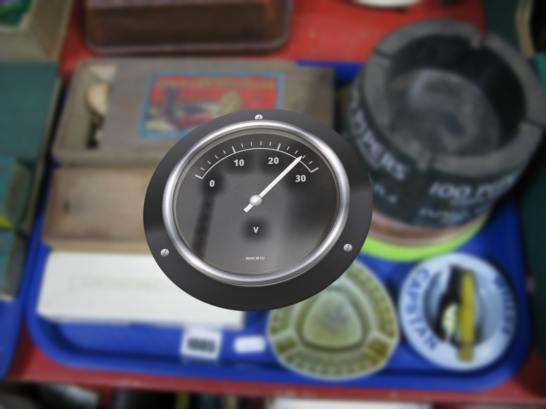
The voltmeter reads 26; V
